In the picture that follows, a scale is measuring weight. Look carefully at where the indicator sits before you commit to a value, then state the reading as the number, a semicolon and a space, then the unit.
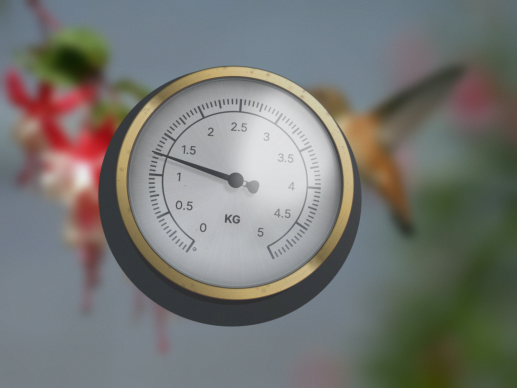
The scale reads 1.25; kg
